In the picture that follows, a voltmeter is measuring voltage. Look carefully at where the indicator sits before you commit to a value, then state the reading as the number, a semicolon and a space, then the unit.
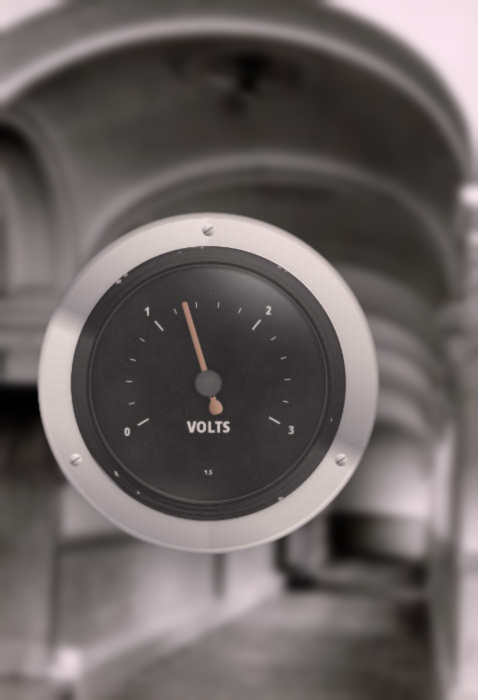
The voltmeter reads 1.3; V
